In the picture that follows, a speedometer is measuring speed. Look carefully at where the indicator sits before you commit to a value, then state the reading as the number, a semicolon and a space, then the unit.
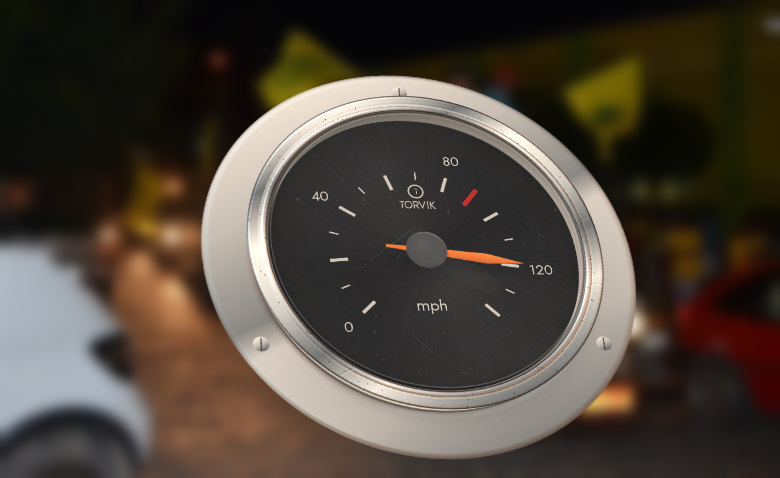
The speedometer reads 120; mph
